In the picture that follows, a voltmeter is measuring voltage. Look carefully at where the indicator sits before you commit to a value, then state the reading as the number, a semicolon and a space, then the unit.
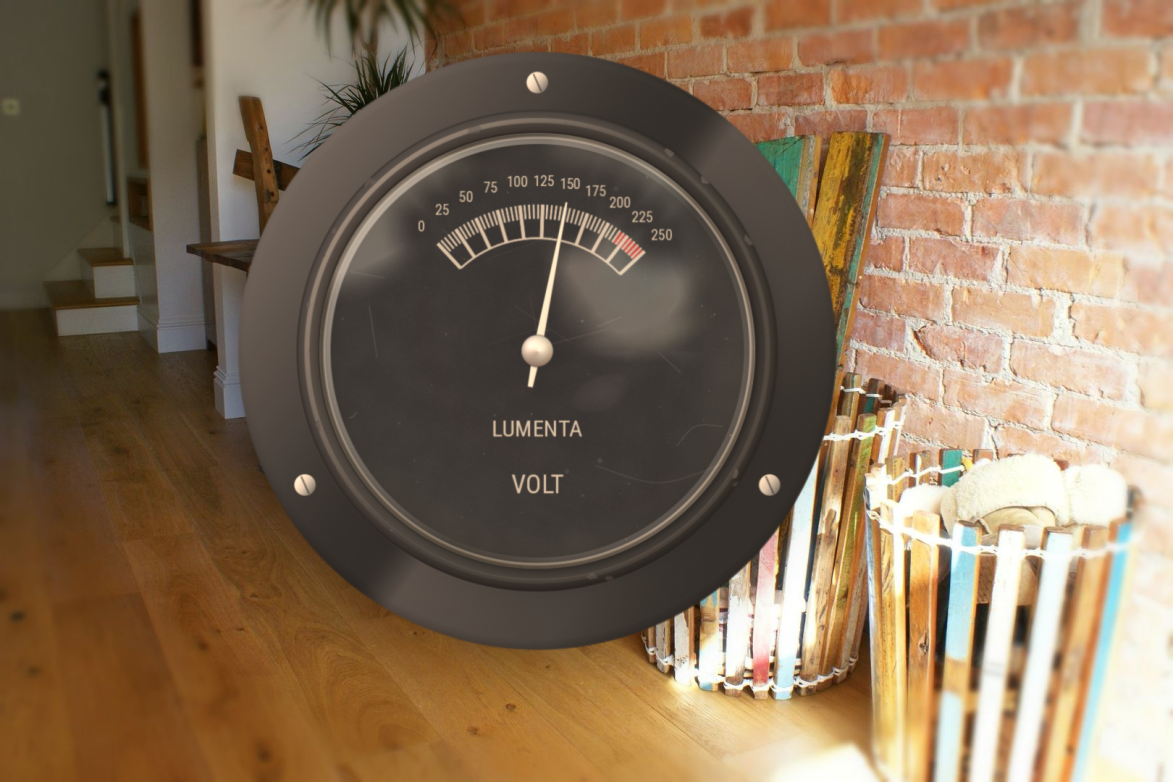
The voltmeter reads 150; V
